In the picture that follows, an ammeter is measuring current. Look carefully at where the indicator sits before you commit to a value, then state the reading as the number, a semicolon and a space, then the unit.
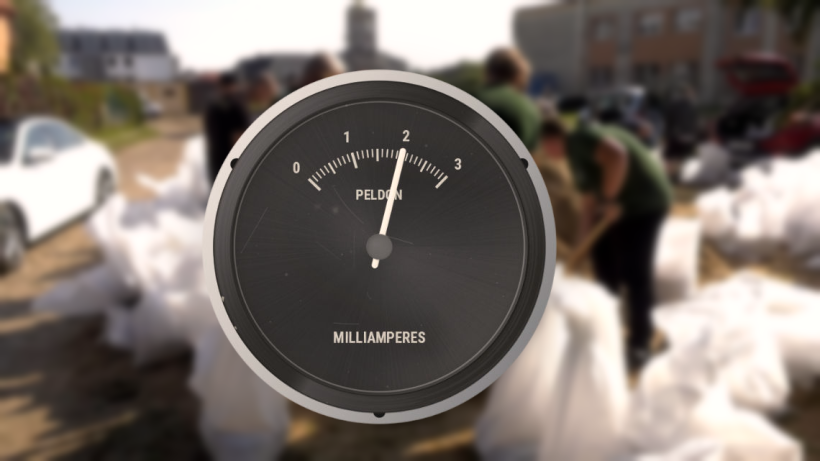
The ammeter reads 2; mA
